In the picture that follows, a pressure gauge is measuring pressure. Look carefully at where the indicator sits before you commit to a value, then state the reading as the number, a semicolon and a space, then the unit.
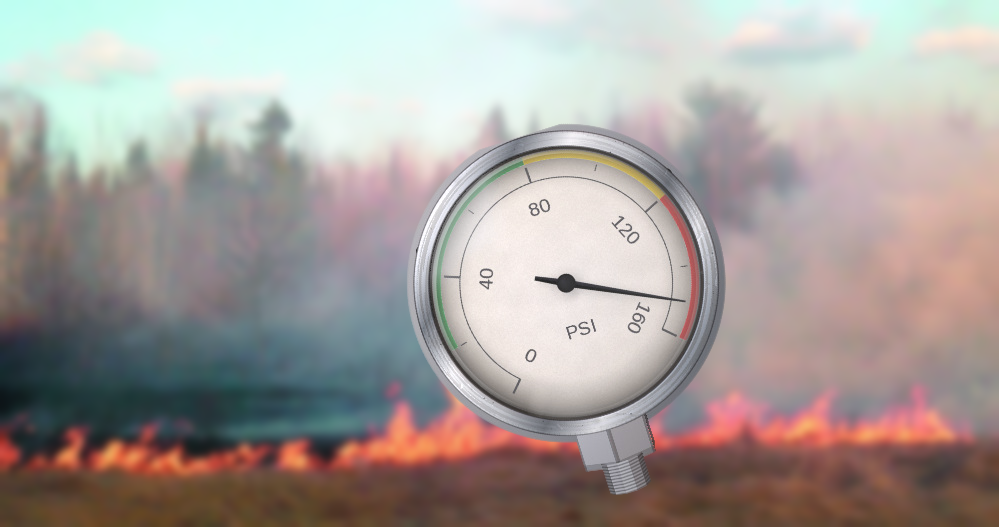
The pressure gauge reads 150; psi
